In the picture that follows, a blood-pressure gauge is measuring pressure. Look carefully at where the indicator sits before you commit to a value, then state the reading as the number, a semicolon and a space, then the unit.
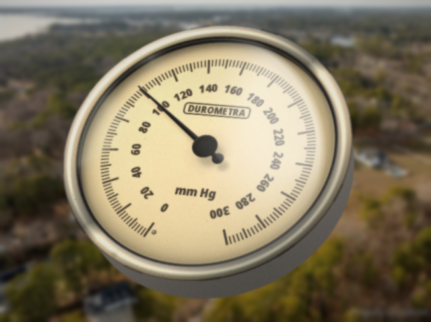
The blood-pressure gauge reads 100; mmHg
